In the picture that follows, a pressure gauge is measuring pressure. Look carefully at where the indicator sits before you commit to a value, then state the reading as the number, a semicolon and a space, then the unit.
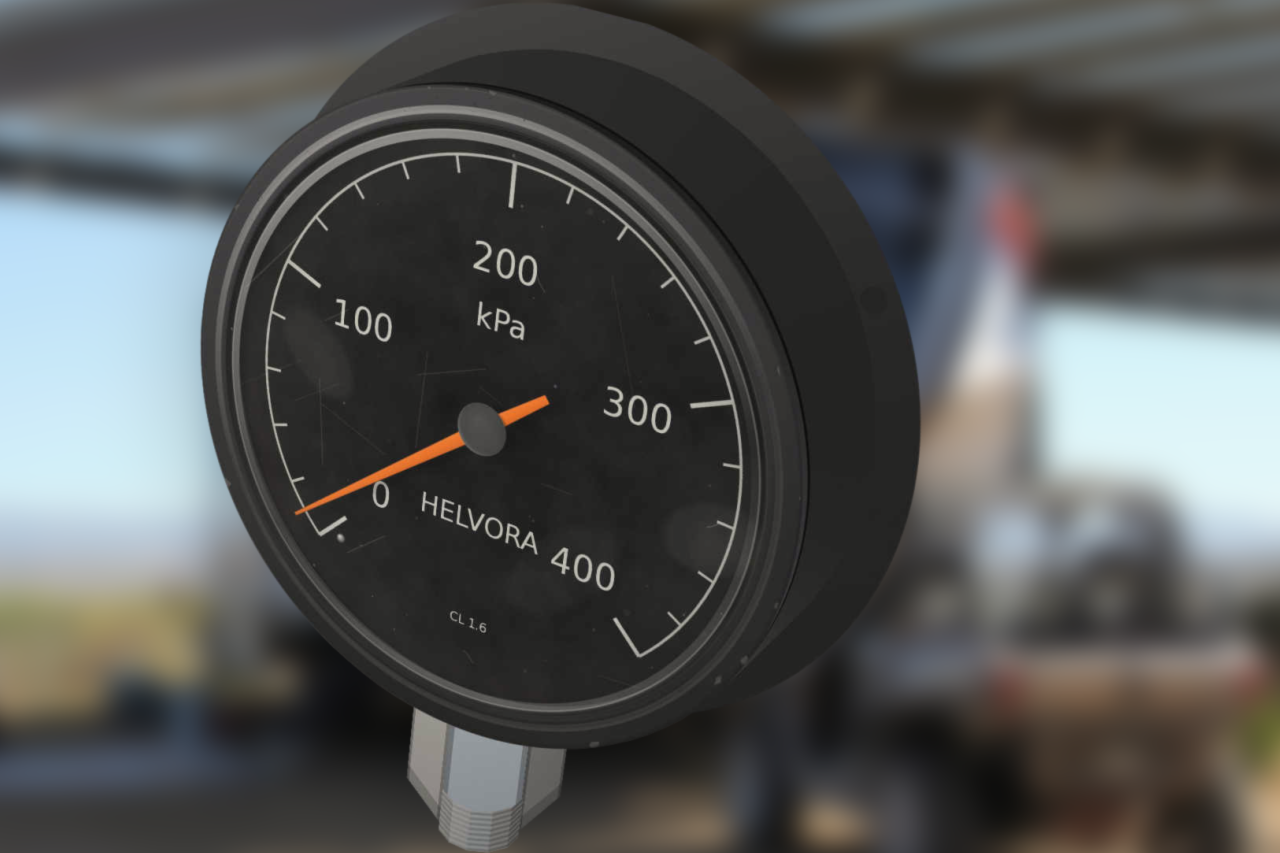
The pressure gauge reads 10; kPa
